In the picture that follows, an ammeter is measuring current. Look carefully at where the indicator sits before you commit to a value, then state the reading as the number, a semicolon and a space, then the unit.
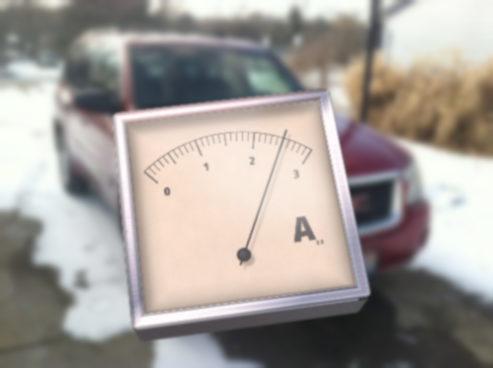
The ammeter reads 2.5; A
